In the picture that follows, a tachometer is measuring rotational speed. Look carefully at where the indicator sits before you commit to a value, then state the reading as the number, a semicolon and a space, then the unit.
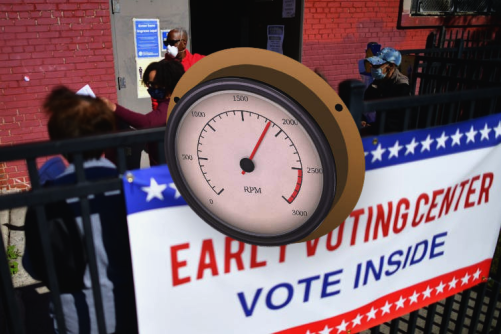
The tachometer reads 1850; rpm
